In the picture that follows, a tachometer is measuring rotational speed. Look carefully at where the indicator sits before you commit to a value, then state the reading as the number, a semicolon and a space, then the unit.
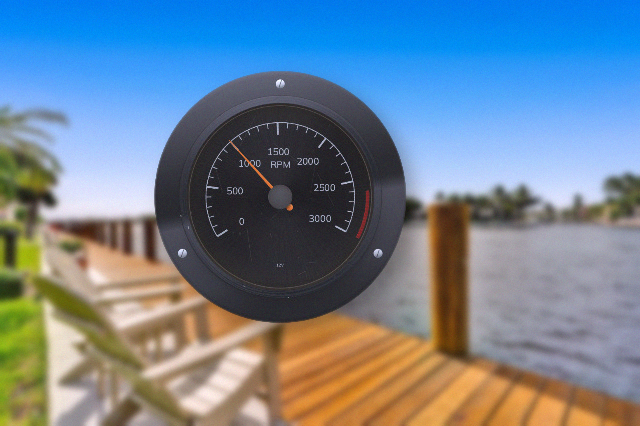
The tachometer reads 1000; rpm
